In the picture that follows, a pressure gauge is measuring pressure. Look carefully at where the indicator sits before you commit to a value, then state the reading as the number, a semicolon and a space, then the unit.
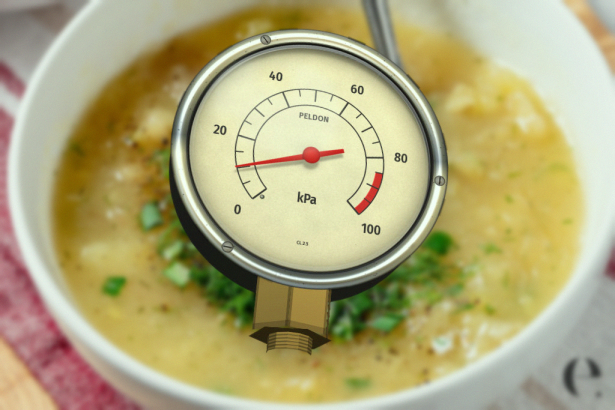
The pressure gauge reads 10; kPa
